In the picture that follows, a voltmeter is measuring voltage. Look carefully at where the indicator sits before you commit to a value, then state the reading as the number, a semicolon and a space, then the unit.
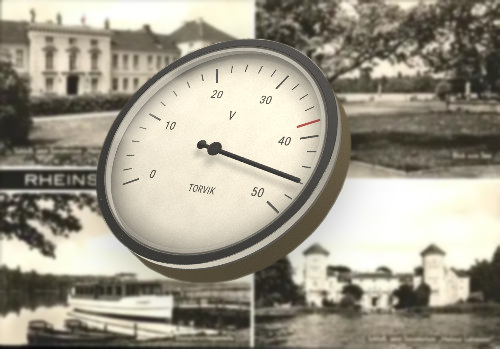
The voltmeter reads 46; V
